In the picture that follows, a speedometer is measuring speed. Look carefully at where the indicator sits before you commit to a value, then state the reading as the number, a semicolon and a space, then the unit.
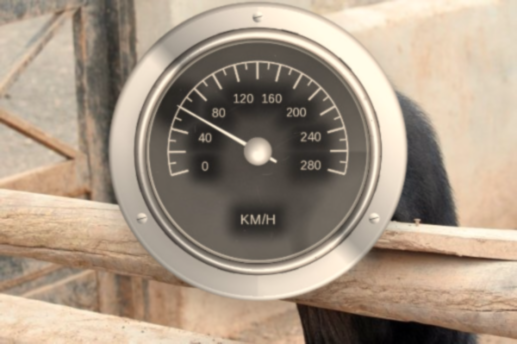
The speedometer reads 60; km/h
